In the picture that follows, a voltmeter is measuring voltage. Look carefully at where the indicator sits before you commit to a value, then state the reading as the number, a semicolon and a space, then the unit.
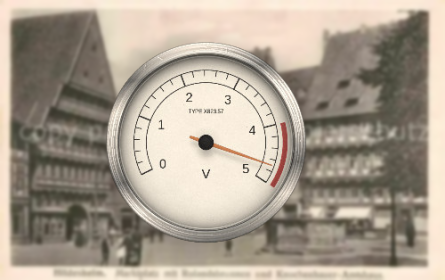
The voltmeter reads 4.7; V
